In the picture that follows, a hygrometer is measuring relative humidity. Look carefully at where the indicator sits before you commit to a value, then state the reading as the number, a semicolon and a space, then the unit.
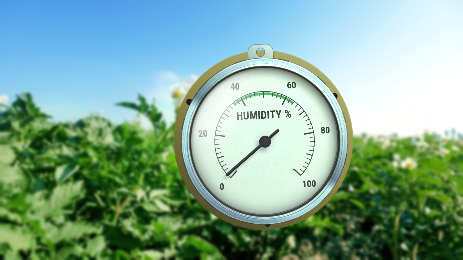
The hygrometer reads 2; %
